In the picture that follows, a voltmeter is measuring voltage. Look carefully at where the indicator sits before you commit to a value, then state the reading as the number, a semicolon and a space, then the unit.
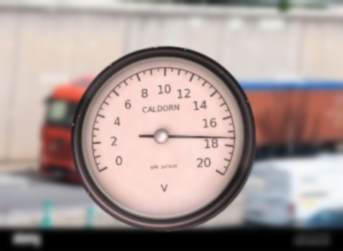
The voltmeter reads 17.5; V
